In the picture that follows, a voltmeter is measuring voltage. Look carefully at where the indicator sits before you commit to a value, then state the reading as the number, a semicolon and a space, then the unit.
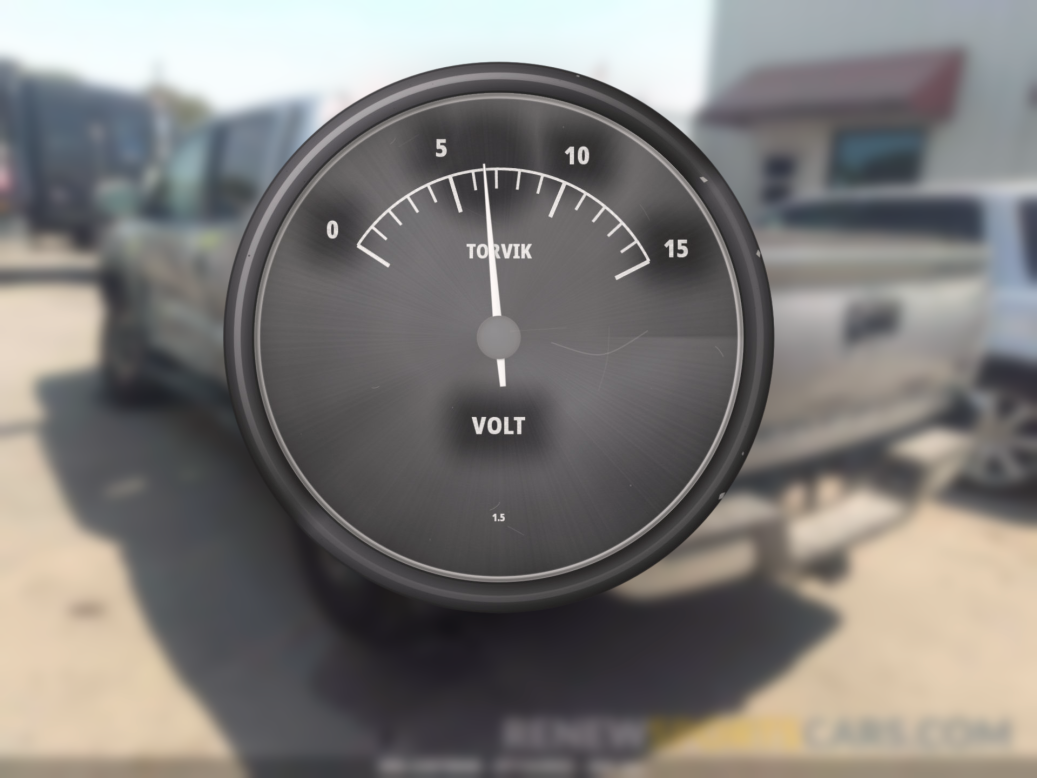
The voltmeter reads 6.5; V
